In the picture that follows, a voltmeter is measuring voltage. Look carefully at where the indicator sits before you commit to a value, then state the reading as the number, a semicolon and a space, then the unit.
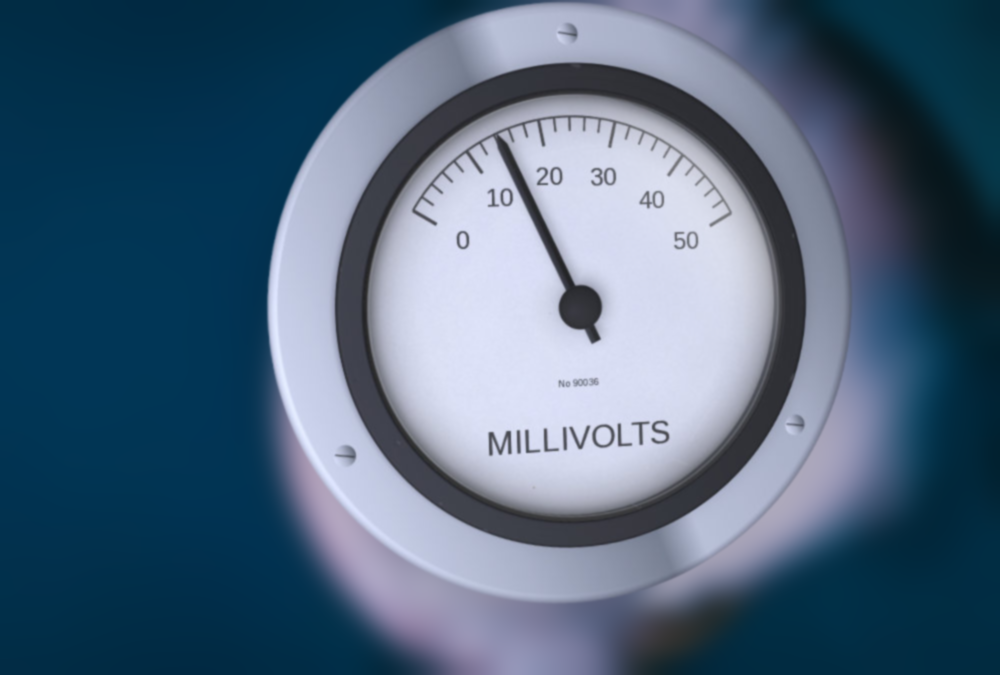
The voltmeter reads 14; mV
